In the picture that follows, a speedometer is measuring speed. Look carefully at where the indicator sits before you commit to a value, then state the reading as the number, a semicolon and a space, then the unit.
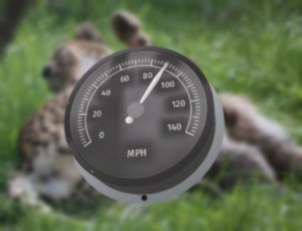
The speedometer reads 90; mph
